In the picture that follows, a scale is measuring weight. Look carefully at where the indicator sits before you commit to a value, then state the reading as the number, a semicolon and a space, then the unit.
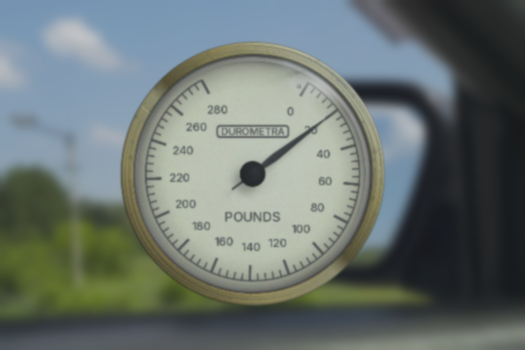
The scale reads 20; lb
